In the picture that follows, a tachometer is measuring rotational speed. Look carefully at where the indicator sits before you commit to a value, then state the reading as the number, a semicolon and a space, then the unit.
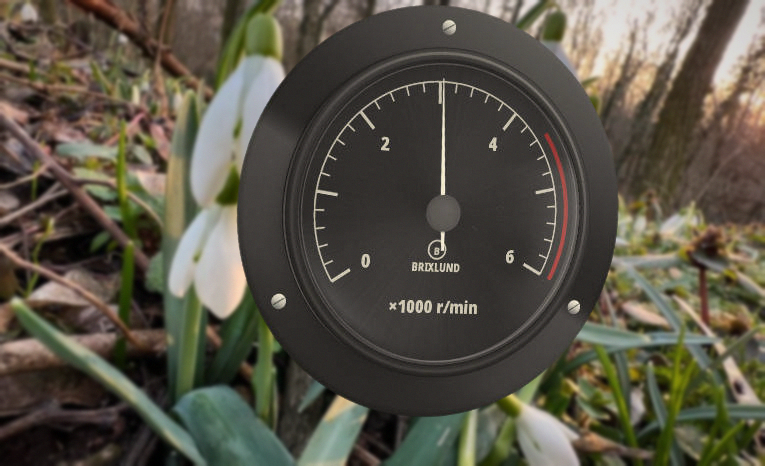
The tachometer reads 3000; rpm
